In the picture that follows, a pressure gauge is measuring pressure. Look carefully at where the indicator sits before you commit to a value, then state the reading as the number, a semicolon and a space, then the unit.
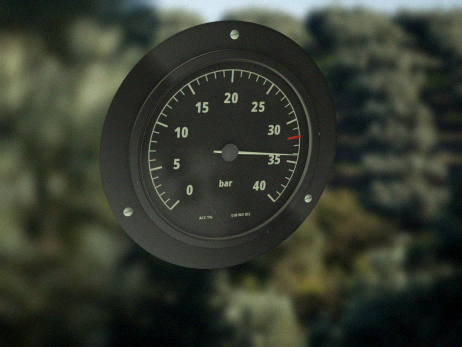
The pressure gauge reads 34; bar
